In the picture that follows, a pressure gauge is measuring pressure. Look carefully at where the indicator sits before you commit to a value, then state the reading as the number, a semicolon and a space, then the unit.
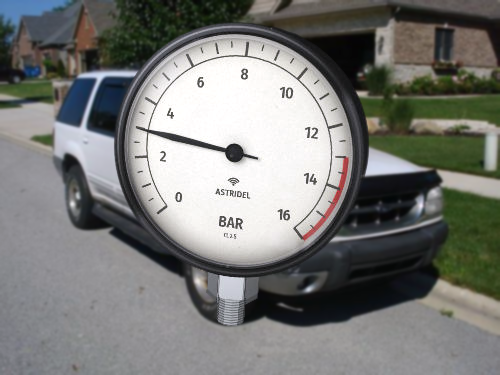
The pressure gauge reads 3; bar
